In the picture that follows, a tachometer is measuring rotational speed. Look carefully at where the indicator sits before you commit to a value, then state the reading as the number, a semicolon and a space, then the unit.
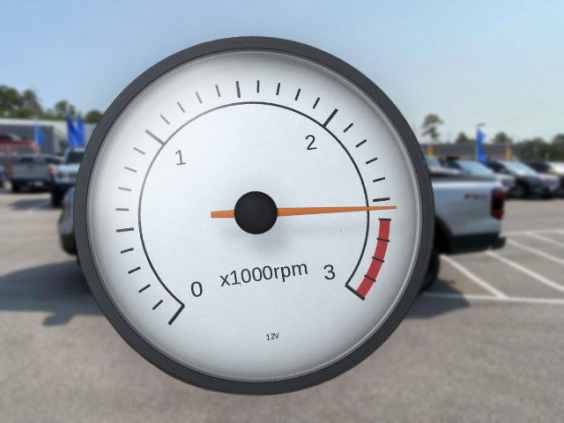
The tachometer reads 2550; rpm
